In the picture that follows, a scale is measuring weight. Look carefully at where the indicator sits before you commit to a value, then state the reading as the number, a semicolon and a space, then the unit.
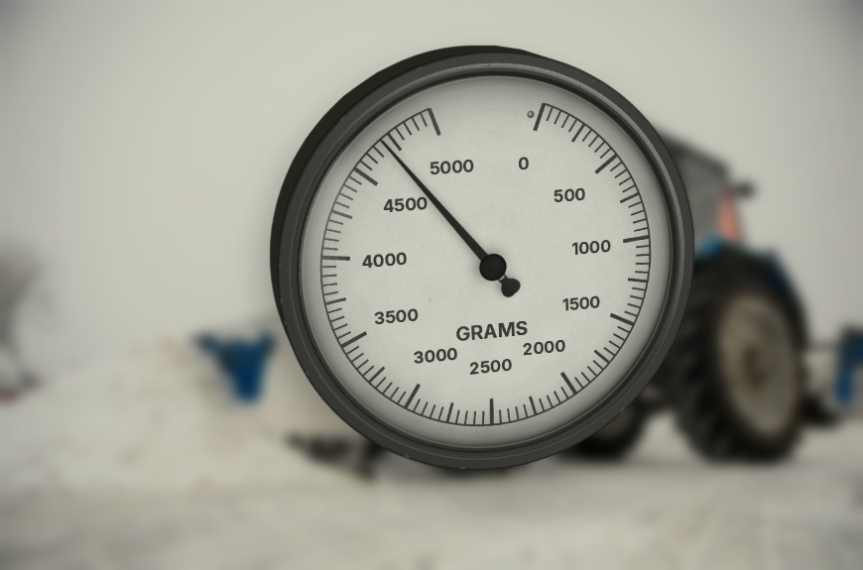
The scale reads 4700; g
